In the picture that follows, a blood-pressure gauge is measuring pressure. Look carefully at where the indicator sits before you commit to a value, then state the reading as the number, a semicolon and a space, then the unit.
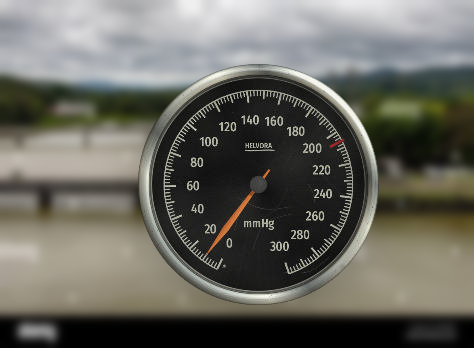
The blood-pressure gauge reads 10; mmHg
